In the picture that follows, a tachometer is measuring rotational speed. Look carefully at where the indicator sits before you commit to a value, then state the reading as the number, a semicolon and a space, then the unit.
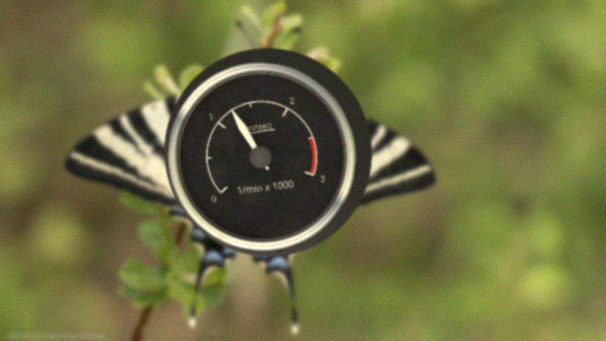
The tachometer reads 1250; rpm
